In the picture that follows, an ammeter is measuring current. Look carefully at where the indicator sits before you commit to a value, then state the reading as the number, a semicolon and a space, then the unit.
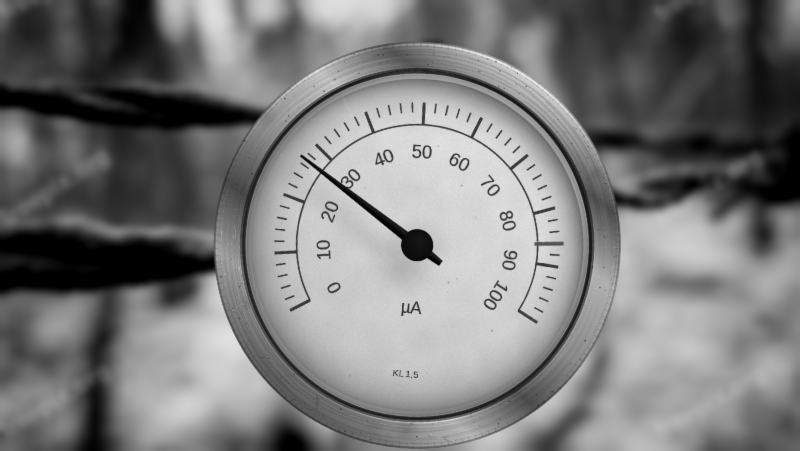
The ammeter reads 27; µA
